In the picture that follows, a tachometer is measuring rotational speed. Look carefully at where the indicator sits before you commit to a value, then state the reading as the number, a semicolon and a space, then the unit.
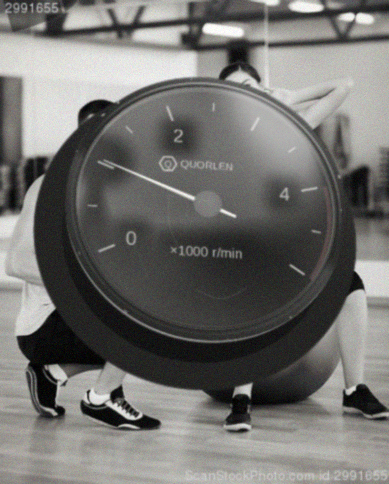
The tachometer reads 1000; rpm
